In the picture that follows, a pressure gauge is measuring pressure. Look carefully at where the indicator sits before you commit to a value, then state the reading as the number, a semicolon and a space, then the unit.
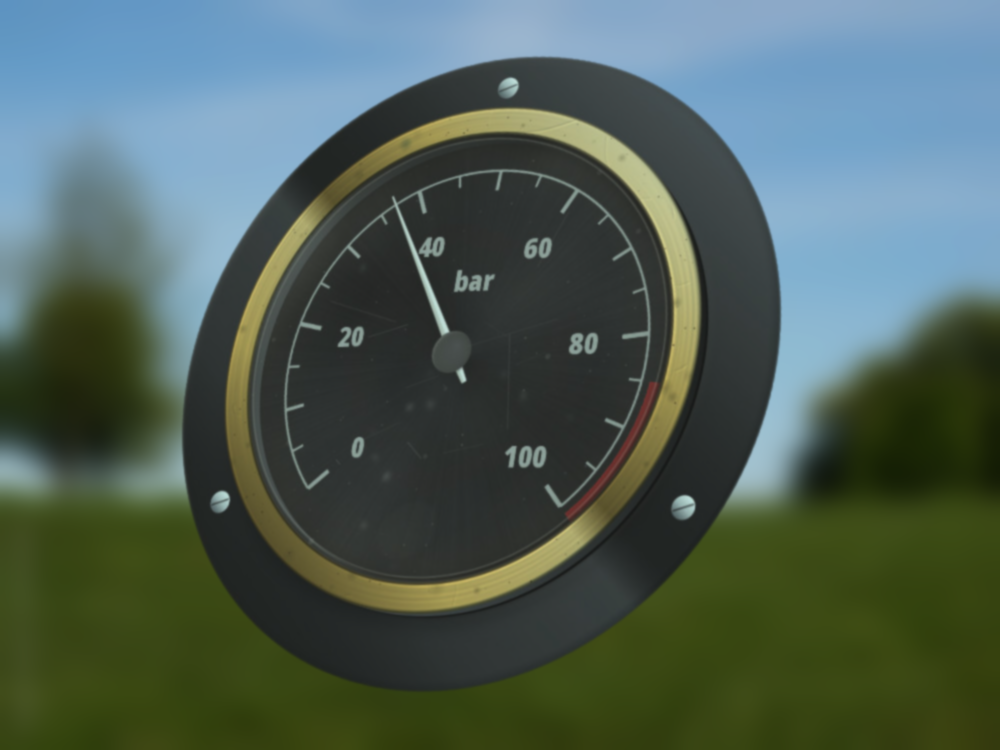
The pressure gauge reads 37.5; bar
